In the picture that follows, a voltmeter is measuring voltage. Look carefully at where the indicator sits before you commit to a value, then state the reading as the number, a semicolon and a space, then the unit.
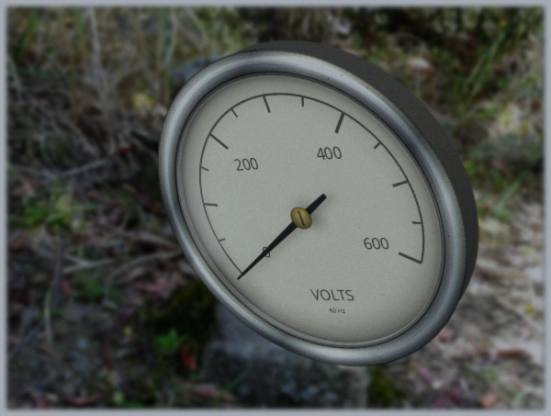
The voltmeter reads 0; V
